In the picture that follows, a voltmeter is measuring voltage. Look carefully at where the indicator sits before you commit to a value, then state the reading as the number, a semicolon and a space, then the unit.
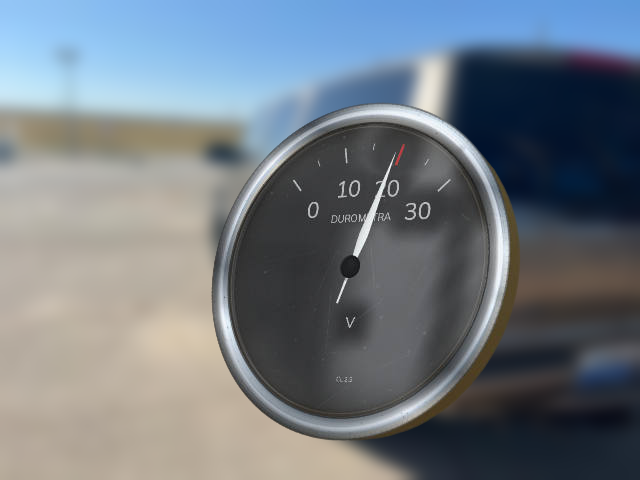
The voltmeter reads 20; V
